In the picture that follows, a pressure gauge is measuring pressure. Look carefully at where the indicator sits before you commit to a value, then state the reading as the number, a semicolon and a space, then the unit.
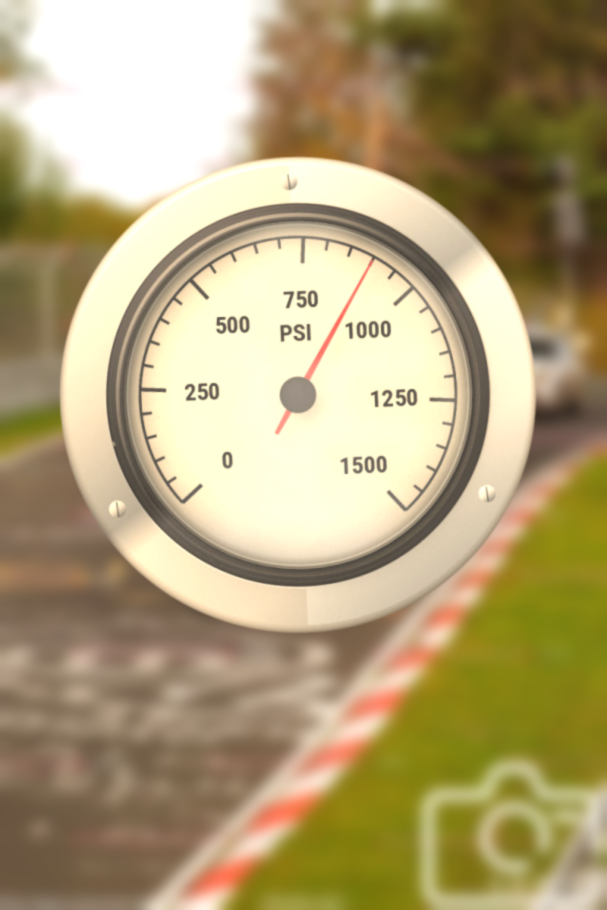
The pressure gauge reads 900; psi
